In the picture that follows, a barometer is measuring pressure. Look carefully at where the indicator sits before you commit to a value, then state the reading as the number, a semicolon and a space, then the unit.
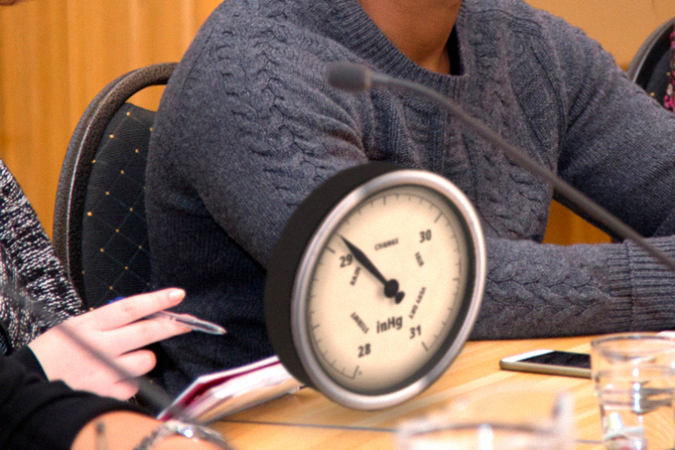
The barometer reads 29.1; inHg
